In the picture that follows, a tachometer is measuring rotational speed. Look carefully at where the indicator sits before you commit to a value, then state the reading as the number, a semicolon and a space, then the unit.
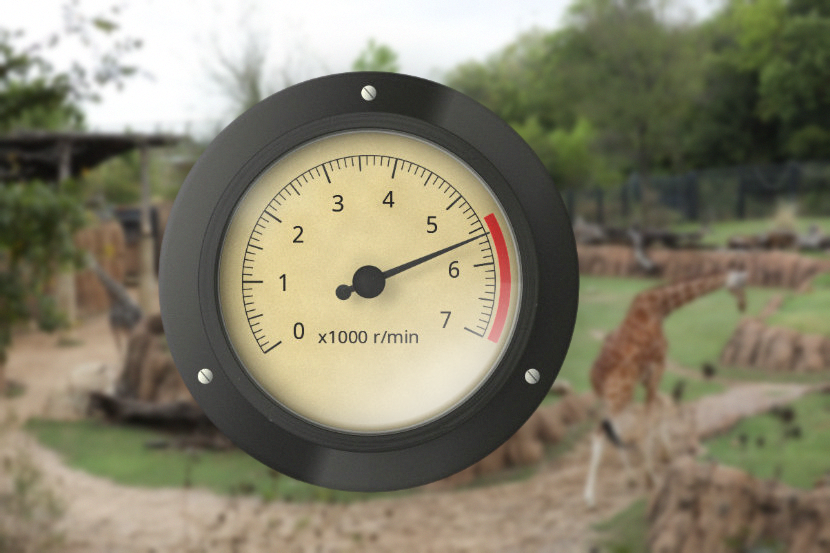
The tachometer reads 5600; rpm
